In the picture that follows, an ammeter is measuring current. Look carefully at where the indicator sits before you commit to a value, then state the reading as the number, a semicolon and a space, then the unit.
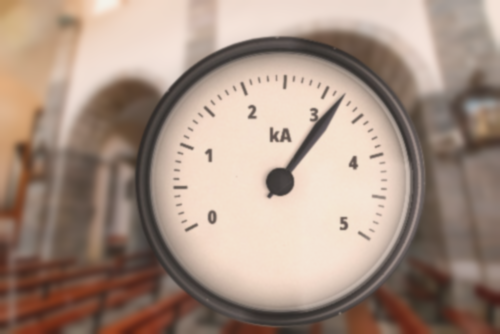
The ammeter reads 3.2; kA
